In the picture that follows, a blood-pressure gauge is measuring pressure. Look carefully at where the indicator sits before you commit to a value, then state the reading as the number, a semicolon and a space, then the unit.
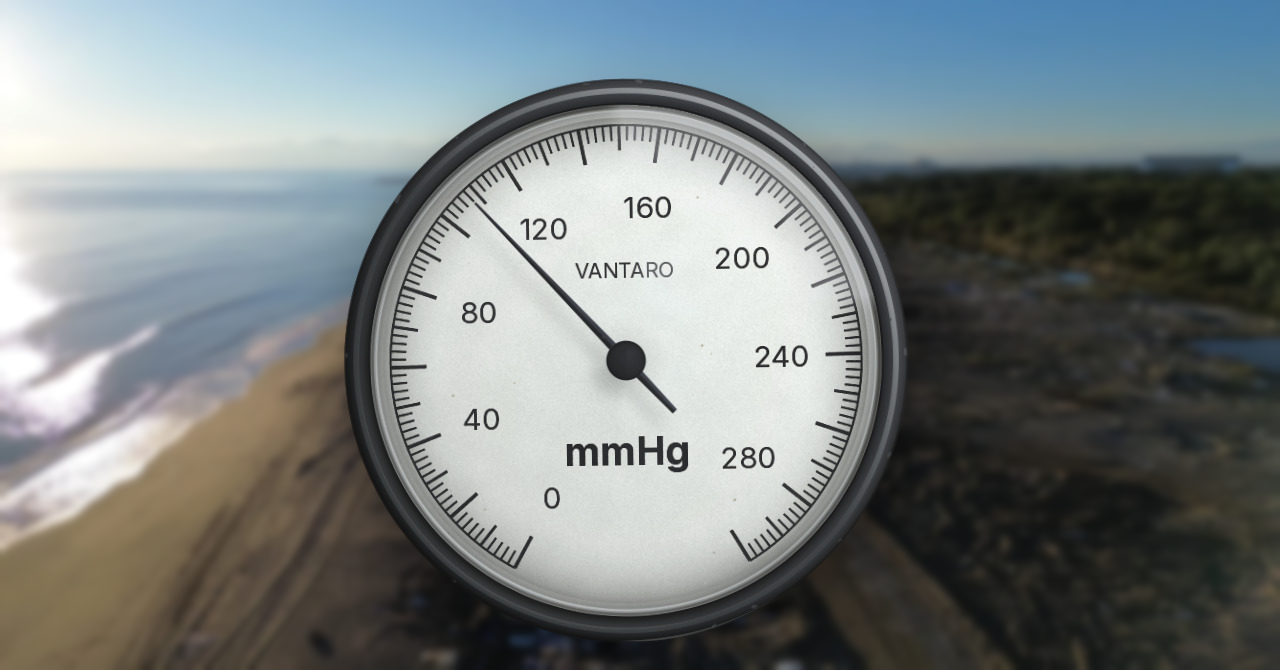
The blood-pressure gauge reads 108; mmHg
